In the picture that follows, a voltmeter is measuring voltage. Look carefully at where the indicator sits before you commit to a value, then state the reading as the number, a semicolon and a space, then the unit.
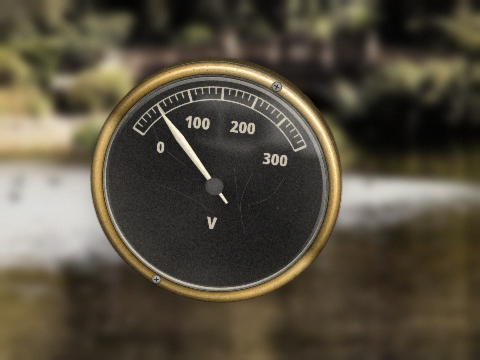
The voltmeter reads 50; V
